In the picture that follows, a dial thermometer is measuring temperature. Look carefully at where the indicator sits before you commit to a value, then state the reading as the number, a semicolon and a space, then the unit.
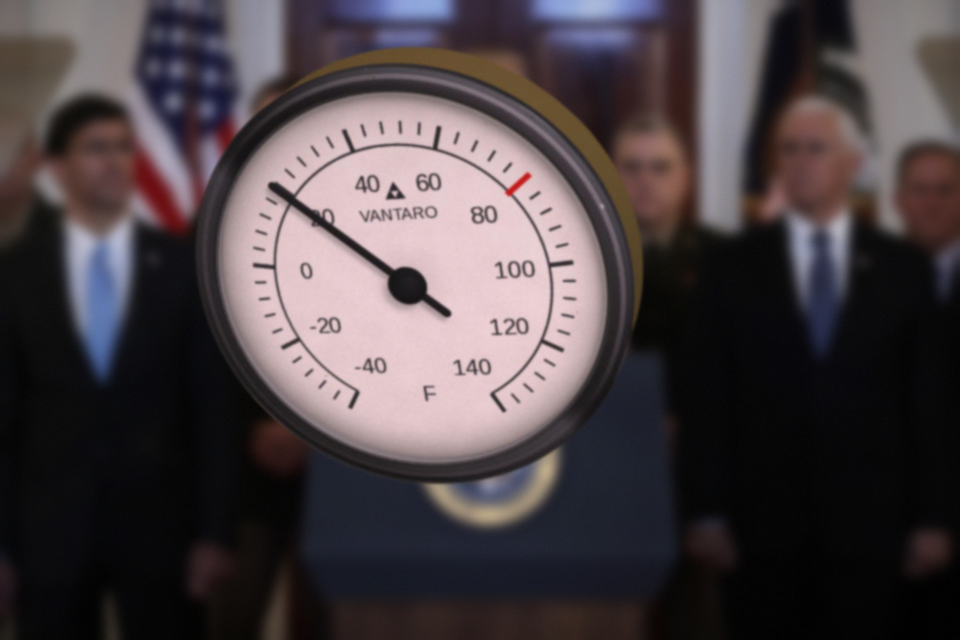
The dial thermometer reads 20; °F
